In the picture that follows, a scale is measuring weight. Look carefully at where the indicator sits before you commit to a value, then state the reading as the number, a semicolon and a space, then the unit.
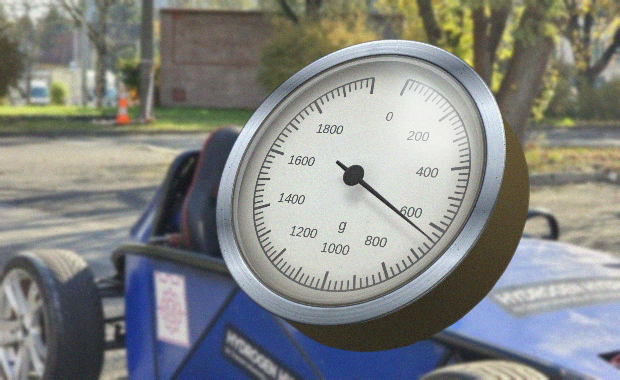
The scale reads 640; g
